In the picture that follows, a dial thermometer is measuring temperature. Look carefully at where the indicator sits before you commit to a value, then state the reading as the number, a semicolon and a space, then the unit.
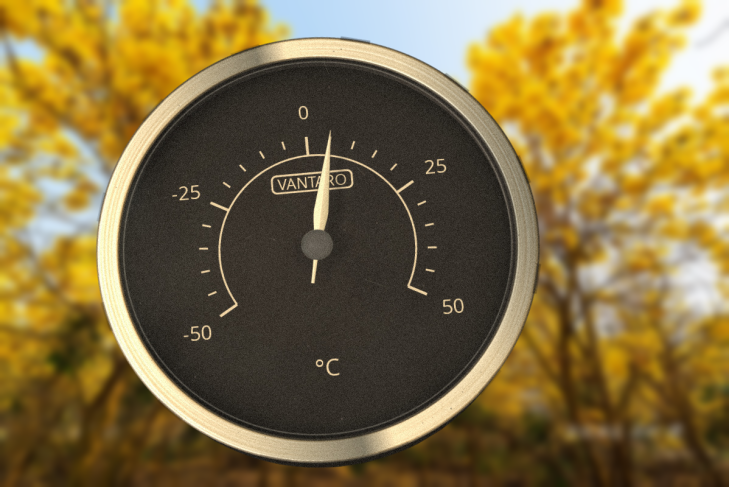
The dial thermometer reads 5; °C
